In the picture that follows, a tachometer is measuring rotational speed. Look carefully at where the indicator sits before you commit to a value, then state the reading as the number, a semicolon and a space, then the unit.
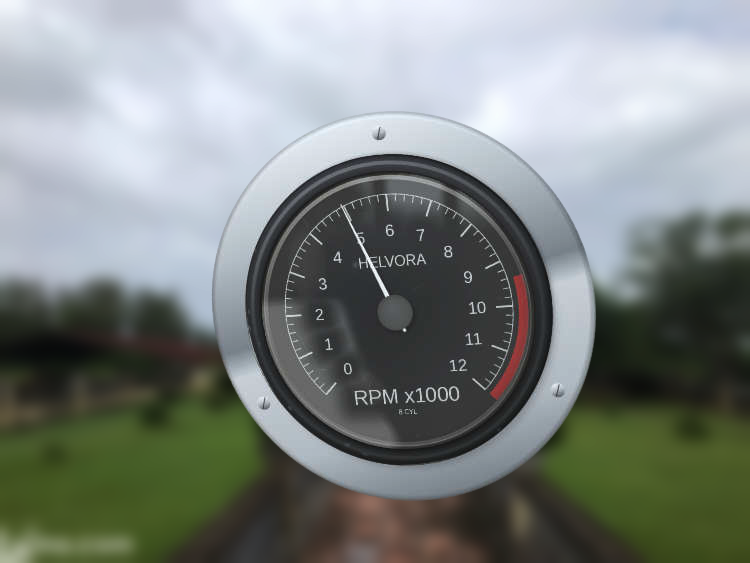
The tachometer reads 5000; rpm
